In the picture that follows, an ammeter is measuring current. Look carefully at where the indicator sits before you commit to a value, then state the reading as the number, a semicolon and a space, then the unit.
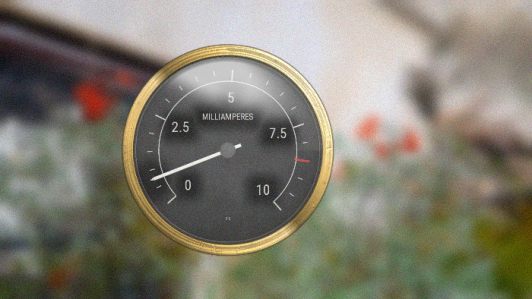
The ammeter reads 0.75; mA
